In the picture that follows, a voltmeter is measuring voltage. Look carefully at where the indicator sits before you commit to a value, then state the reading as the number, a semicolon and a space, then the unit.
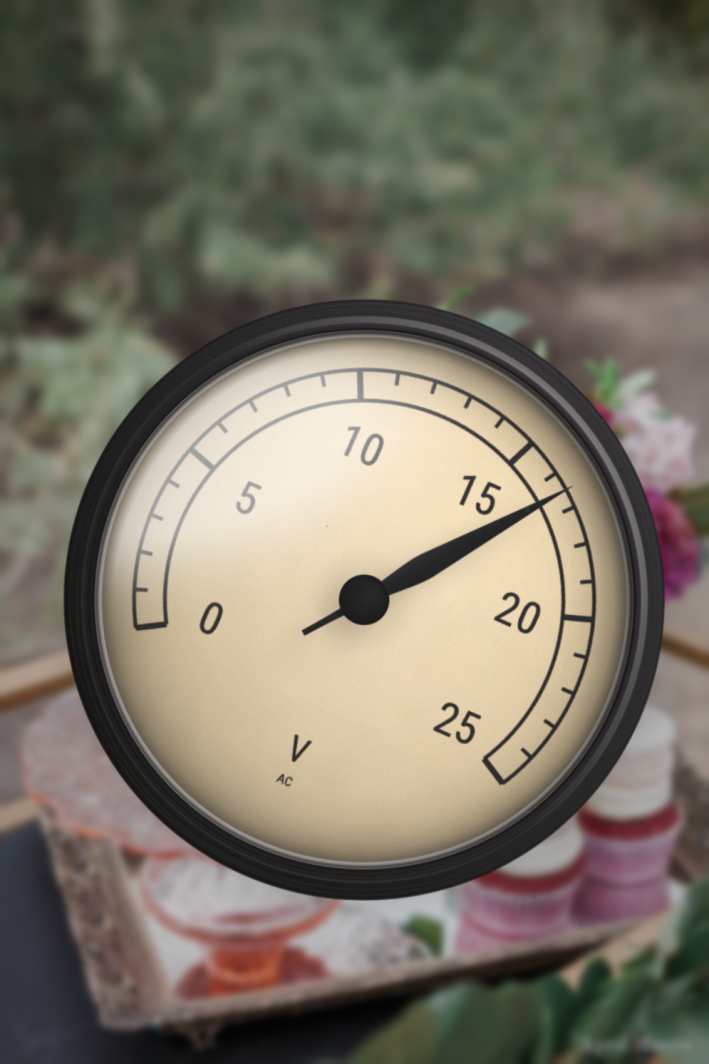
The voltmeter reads 16.5; V
